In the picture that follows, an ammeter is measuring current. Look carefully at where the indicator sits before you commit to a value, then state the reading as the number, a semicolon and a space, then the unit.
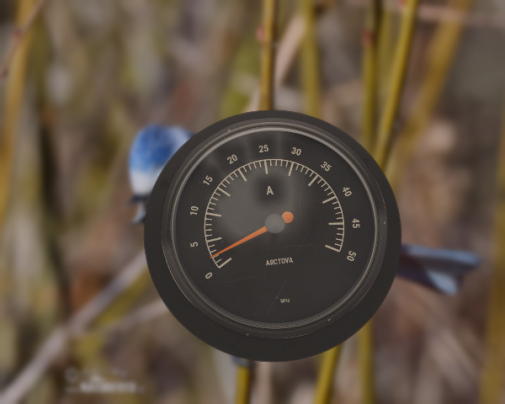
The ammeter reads 2; A
